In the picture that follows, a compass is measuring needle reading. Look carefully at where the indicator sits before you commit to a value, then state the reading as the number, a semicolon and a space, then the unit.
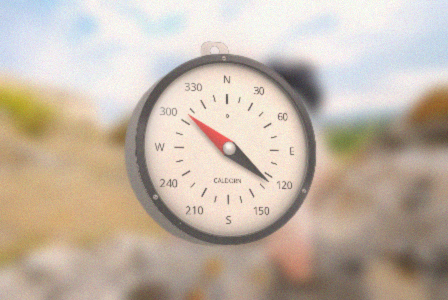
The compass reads 307.5; °
